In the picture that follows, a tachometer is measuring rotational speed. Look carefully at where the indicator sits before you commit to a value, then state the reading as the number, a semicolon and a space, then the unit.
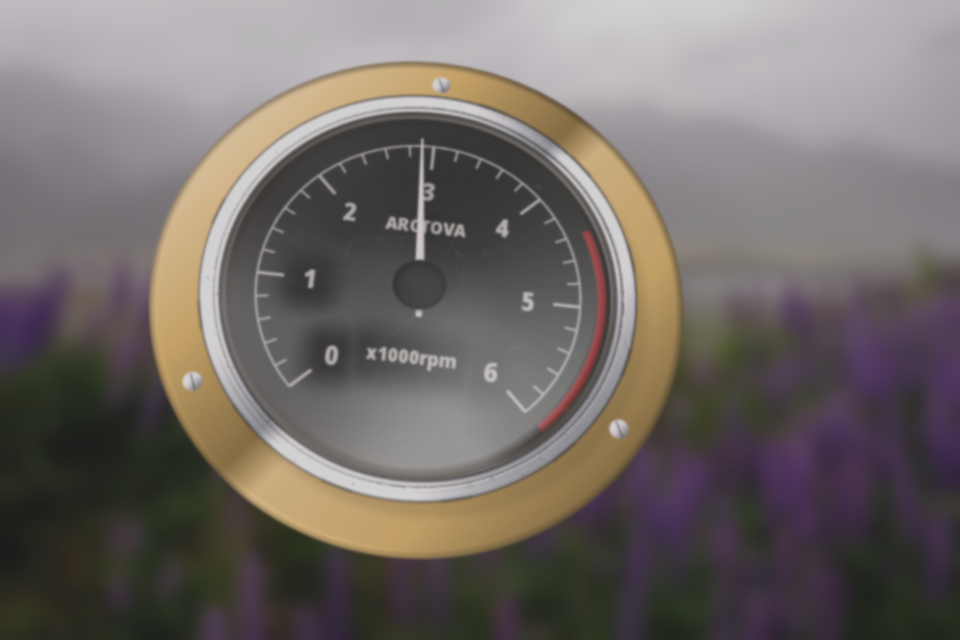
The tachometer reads 2900; rpm
